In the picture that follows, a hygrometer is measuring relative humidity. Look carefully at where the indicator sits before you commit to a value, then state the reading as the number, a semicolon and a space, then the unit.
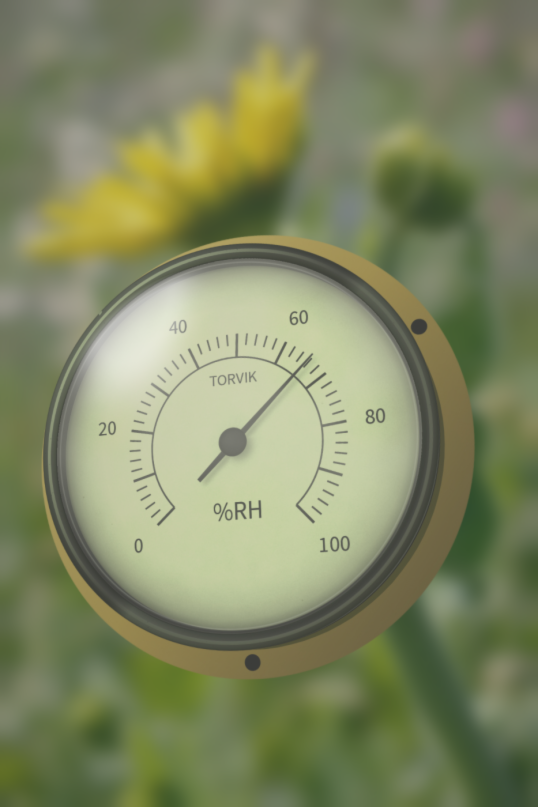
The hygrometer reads 66; %
